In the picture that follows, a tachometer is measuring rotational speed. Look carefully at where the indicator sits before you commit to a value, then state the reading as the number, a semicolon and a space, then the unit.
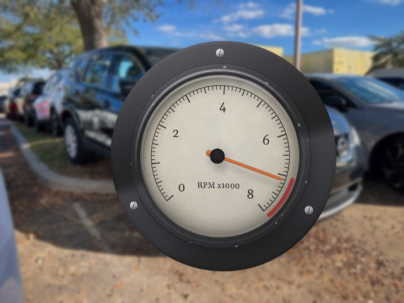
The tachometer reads 7100; rpm
